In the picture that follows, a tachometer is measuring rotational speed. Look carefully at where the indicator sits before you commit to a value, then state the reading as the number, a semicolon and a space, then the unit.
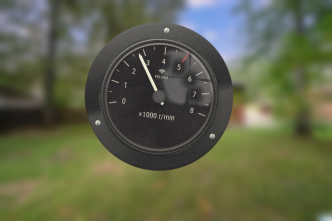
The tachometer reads 2750; rpm
